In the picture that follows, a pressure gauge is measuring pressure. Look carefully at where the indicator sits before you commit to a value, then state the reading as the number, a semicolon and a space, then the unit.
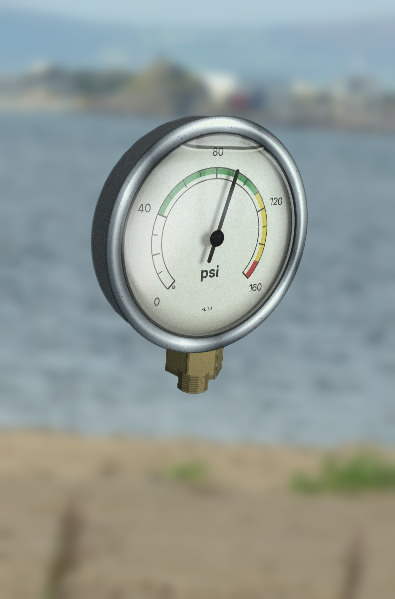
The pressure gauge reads 90; psi
